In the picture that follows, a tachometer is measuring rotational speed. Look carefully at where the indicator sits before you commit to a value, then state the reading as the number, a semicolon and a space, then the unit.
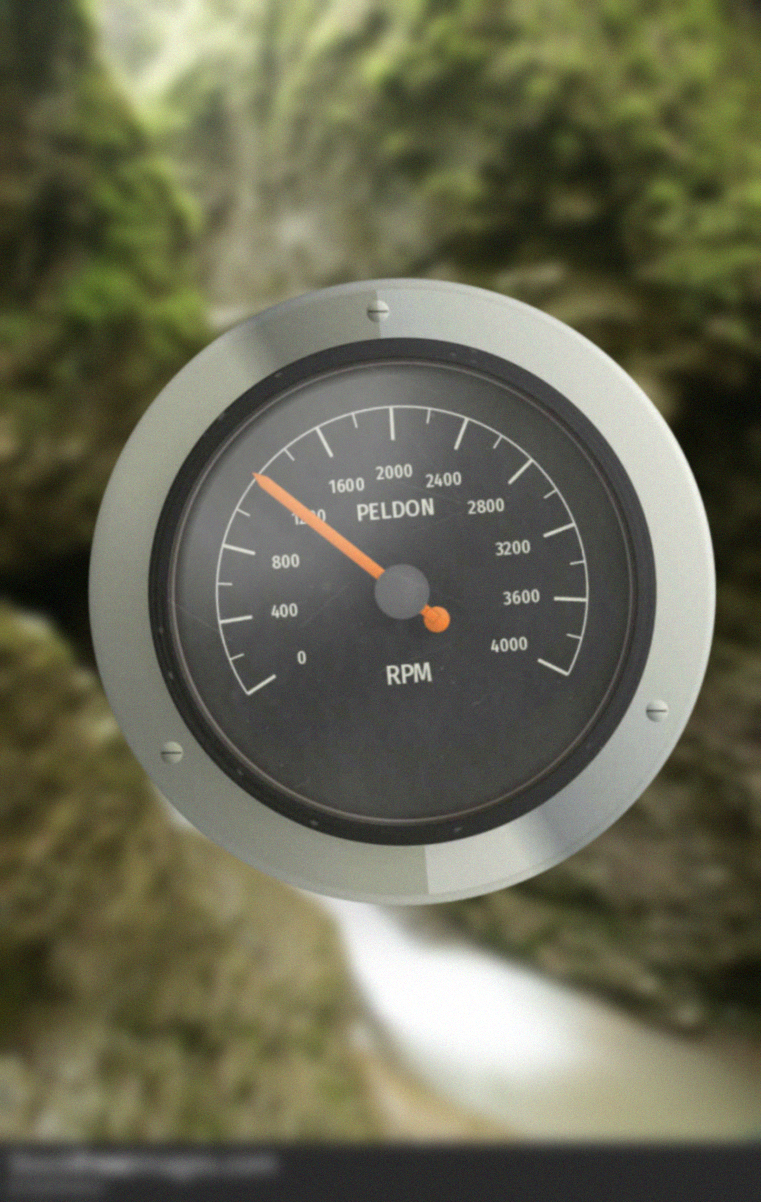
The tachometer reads 1200; rpm
